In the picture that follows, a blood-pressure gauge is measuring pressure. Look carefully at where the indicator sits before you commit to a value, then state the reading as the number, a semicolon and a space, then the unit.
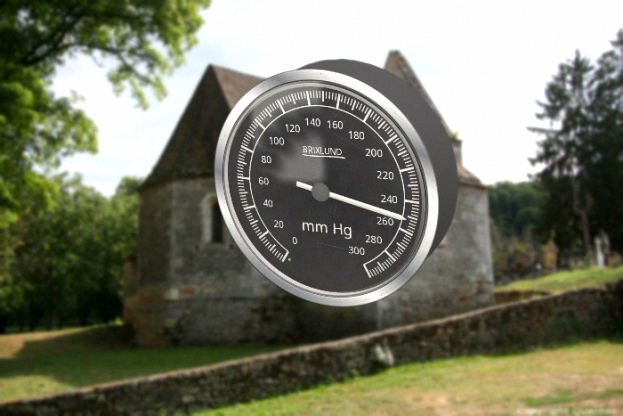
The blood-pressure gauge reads 250; mmHg
